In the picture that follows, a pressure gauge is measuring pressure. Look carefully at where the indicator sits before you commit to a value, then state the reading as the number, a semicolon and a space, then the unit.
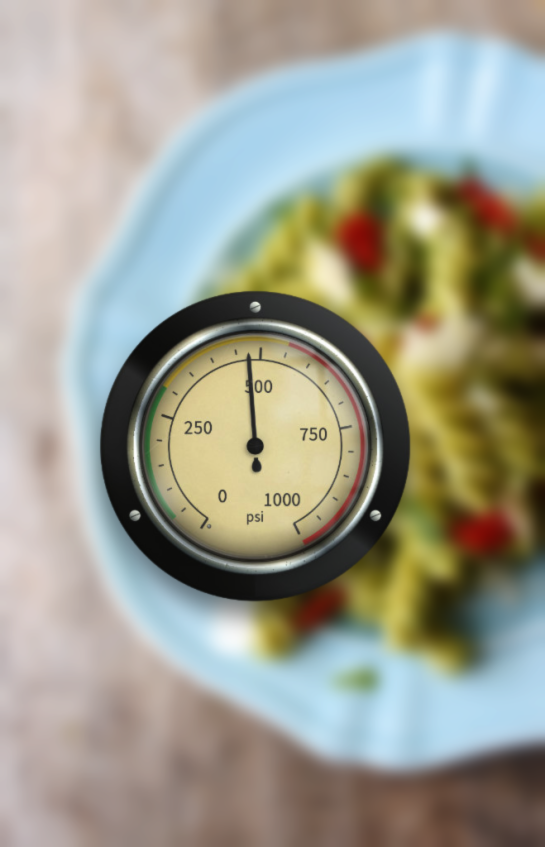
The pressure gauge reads 475; psi
